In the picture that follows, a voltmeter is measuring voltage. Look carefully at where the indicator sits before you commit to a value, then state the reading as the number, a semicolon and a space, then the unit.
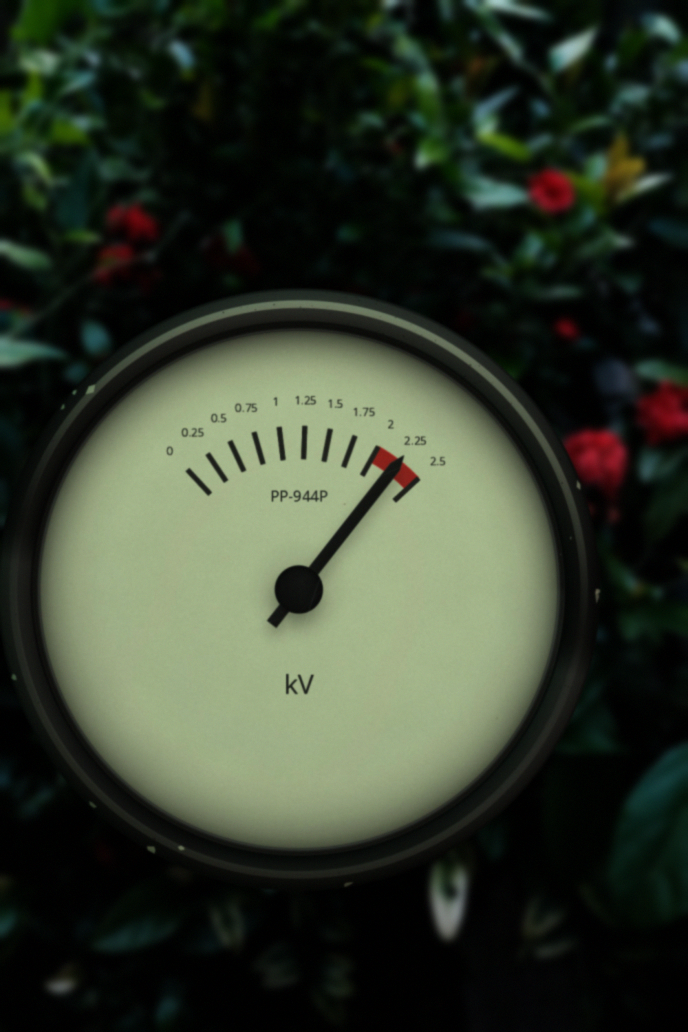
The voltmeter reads 2.25; kV
